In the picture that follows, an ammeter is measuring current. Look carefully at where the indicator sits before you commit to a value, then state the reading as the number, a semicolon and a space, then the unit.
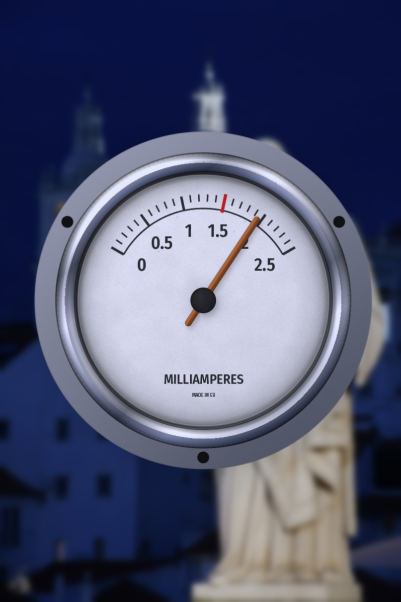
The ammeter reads 1.95; mA
